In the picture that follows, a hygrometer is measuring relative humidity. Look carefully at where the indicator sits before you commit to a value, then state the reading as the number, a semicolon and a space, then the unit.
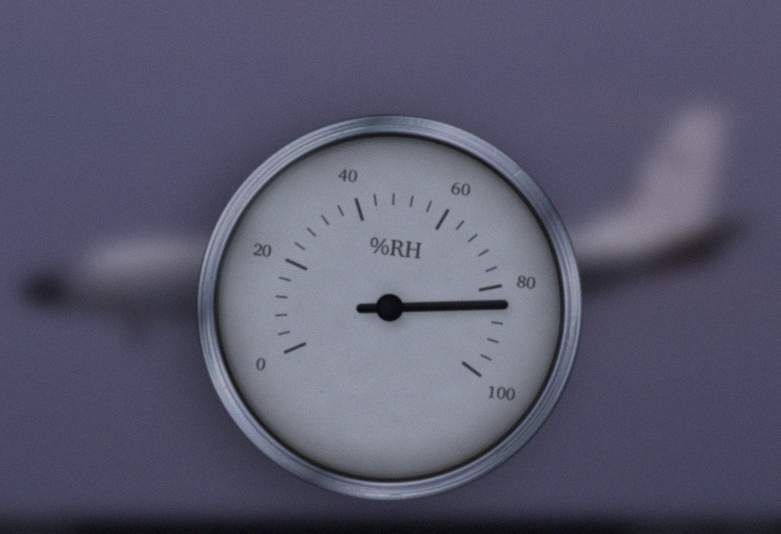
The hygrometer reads 84; %
